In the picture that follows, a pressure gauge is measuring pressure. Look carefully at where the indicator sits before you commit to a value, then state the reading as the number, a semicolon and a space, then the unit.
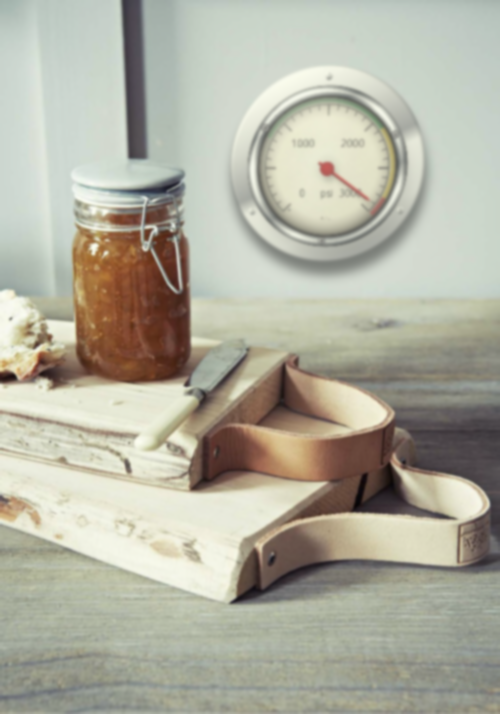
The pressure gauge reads 2900; psi
